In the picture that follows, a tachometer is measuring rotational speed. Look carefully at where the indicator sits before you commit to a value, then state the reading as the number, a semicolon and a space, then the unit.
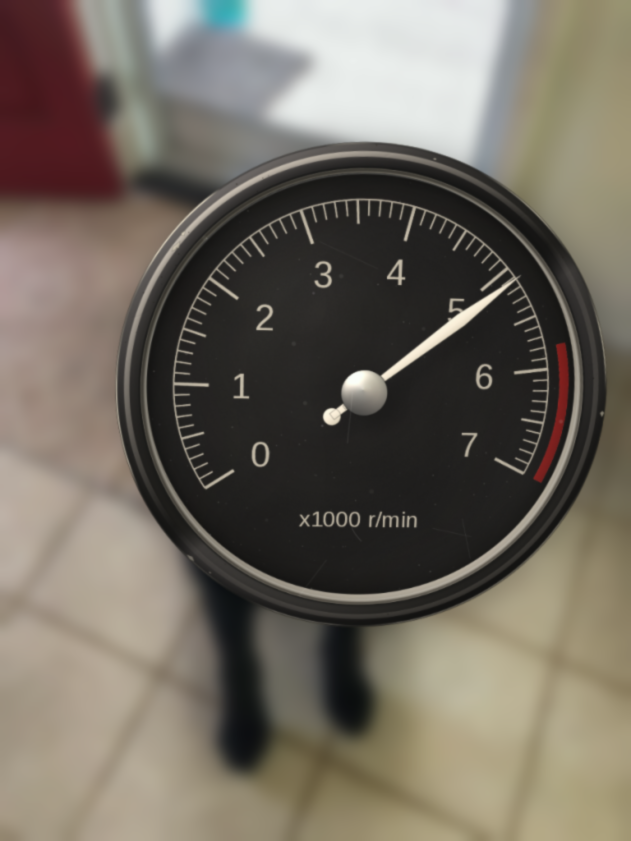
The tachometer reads 5100; rpm
